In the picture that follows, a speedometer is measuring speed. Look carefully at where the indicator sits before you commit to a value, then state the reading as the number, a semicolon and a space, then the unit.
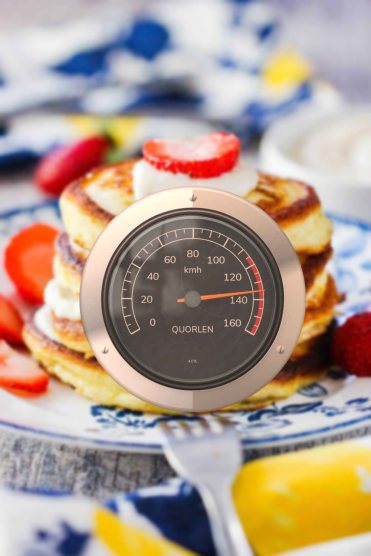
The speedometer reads 135; km/h
